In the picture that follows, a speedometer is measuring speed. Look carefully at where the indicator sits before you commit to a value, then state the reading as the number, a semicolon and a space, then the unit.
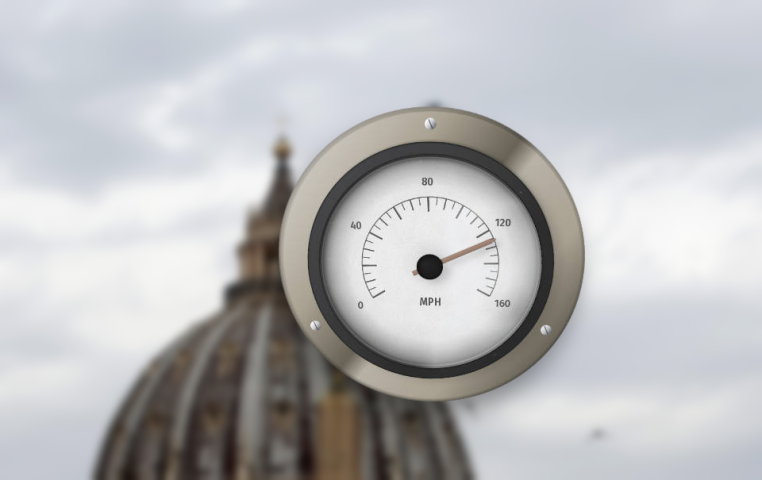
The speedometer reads 125; mph
